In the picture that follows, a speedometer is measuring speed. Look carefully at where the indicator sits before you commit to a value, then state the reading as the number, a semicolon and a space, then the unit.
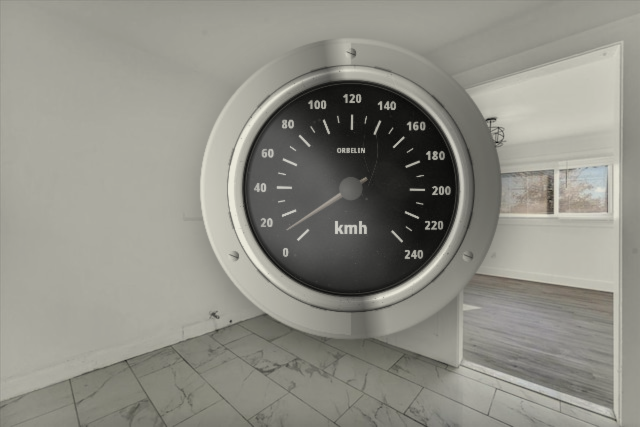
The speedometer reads 10; km/h
